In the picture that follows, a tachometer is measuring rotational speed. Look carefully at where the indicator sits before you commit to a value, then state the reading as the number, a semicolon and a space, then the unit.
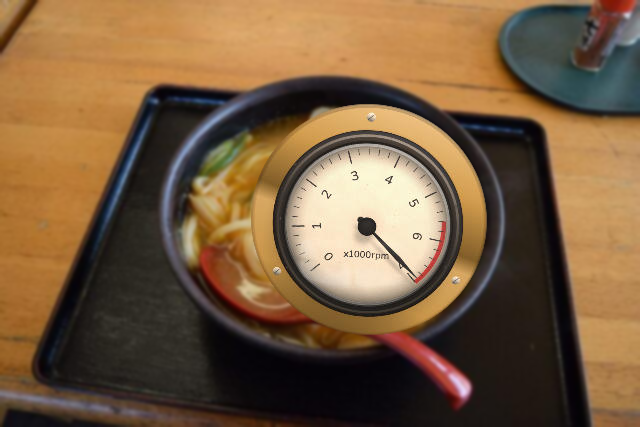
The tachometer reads 6900; rpm
